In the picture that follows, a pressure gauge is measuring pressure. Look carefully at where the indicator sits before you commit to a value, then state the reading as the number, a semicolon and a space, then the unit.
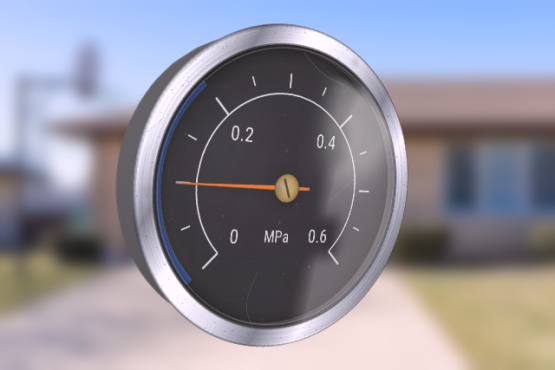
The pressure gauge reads 0.1; MPa
